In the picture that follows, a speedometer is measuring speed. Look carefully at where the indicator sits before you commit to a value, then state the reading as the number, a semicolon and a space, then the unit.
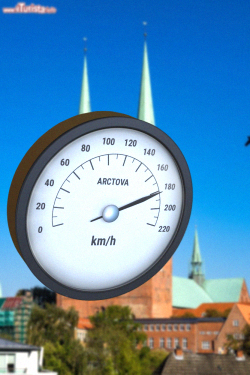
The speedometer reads 180; km/h
